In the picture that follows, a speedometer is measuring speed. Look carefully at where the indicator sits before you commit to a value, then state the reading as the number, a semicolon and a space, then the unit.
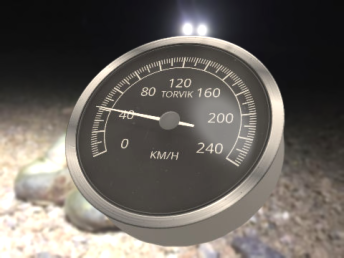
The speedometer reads 40; km/h
